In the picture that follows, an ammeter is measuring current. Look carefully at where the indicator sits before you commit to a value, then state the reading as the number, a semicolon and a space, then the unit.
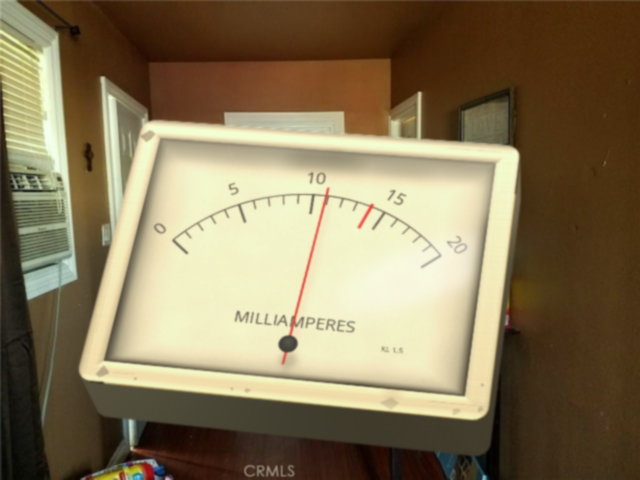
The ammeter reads 11; mA
